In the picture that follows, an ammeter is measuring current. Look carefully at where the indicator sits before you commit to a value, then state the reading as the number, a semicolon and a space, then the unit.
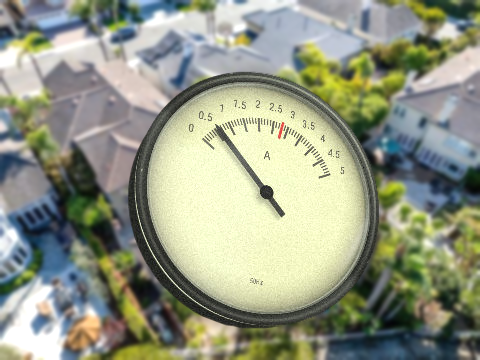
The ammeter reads 0.5; A
